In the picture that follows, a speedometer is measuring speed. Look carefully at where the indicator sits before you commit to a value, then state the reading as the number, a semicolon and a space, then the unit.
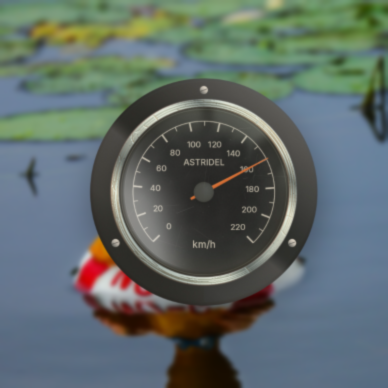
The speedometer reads 160; km/h
